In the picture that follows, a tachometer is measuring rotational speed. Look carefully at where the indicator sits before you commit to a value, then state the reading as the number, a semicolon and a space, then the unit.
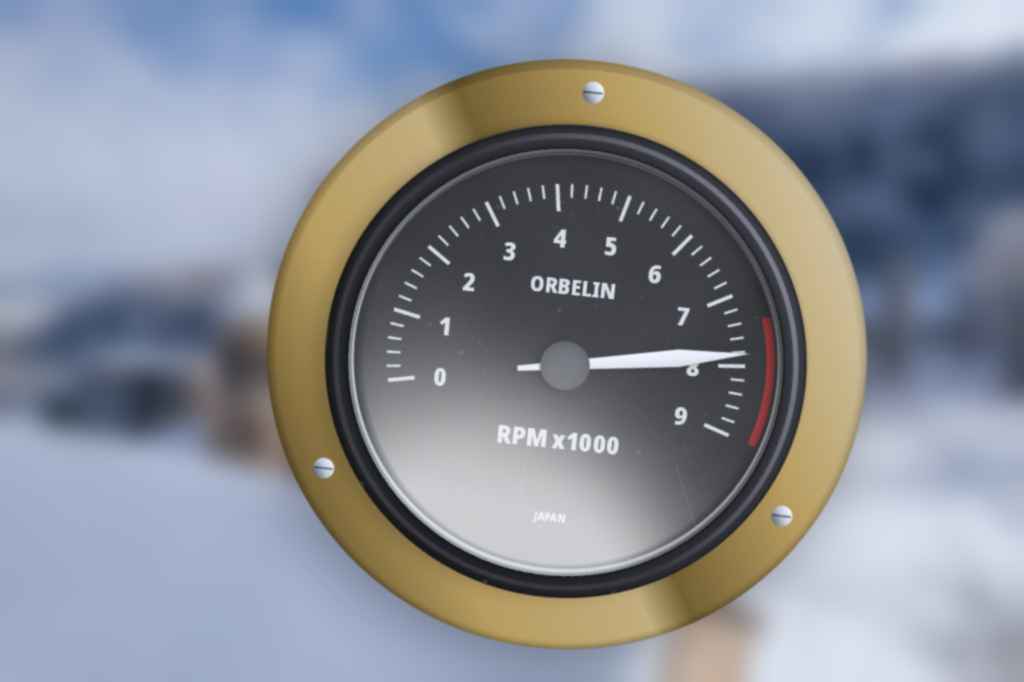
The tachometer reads 7800; rpm
